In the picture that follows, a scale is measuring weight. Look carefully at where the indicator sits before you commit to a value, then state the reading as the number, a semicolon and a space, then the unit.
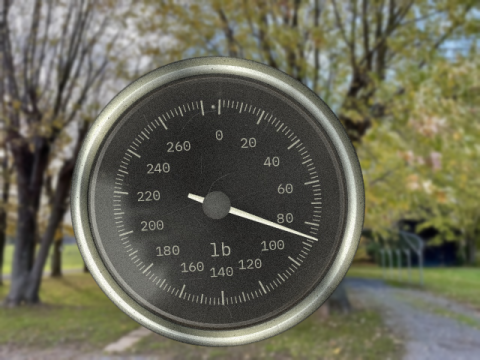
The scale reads 86; lb
